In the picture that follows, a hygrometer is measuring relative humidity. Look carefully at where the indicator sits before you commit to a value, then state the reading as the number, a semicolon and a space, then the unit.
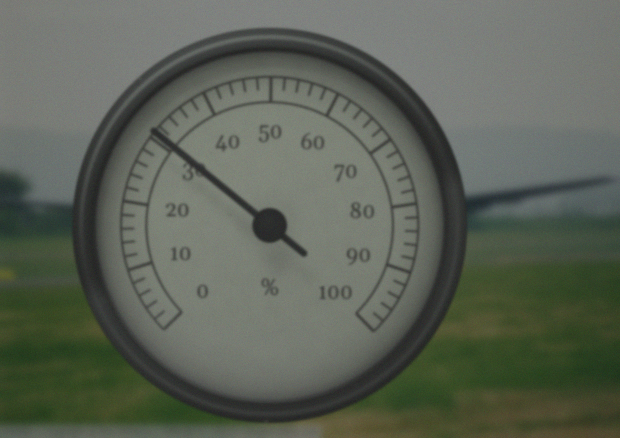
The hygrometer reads 31; %
